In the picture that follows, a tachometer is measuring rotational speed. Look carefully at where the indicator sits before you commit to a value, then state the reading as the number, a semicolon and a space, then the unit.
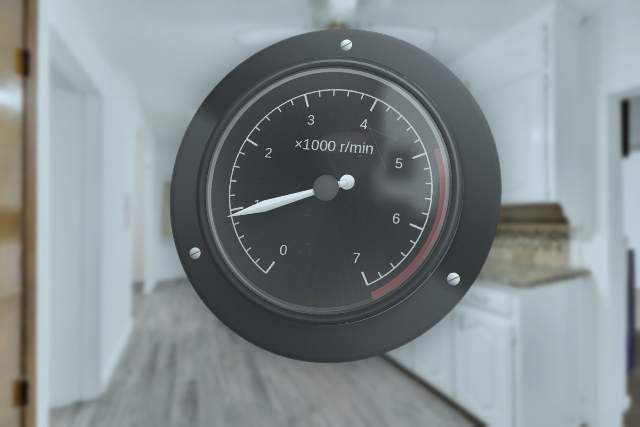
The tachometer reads 900; rpm
